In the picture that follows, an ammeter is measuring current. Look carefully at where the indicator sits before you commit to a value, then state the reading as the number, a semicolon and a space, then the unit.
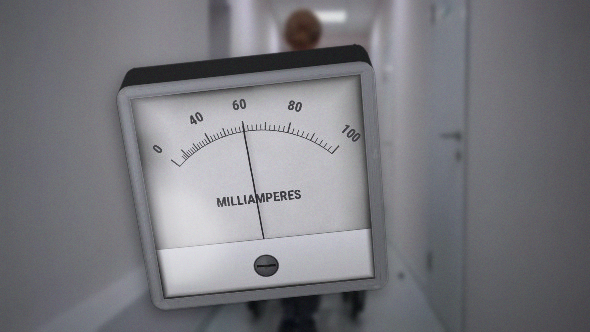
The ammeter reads 60; mA
